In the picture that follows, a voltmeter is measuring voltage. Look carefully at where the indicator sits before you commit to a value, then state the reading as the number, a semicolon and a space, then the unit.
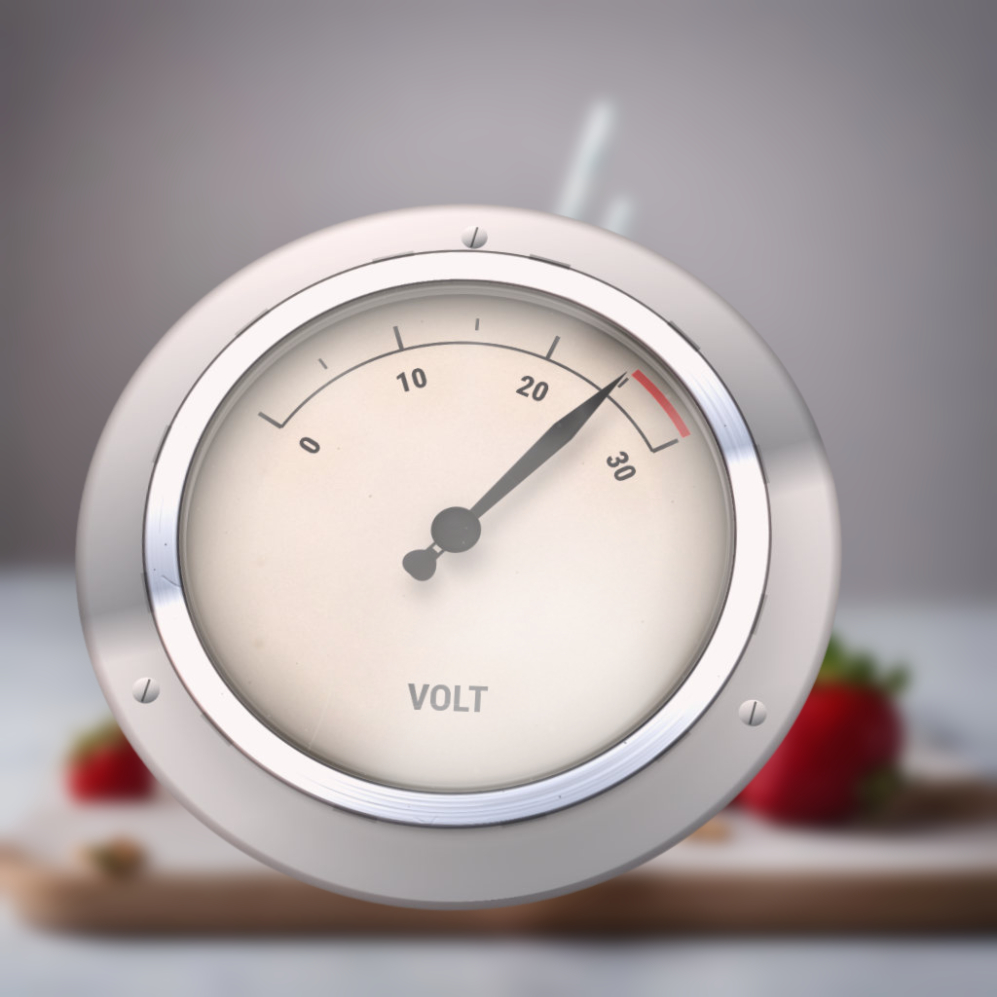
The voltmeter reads 25; V
